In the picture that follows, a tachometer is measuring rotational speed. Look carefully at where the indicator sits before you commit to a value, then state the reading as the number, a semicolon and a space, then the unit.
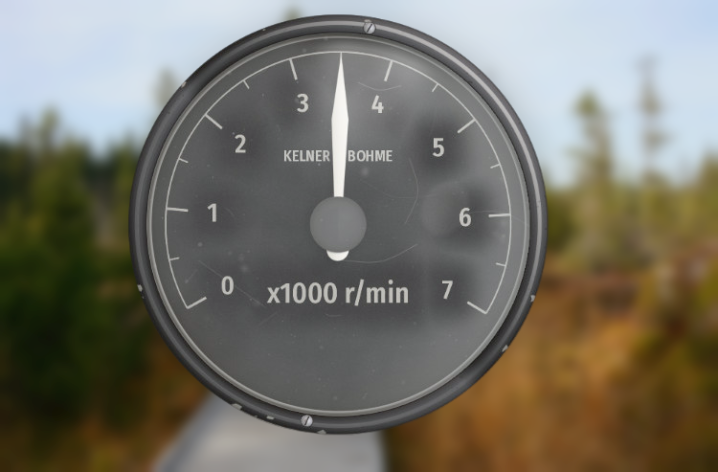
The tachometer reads 3500; rpm
